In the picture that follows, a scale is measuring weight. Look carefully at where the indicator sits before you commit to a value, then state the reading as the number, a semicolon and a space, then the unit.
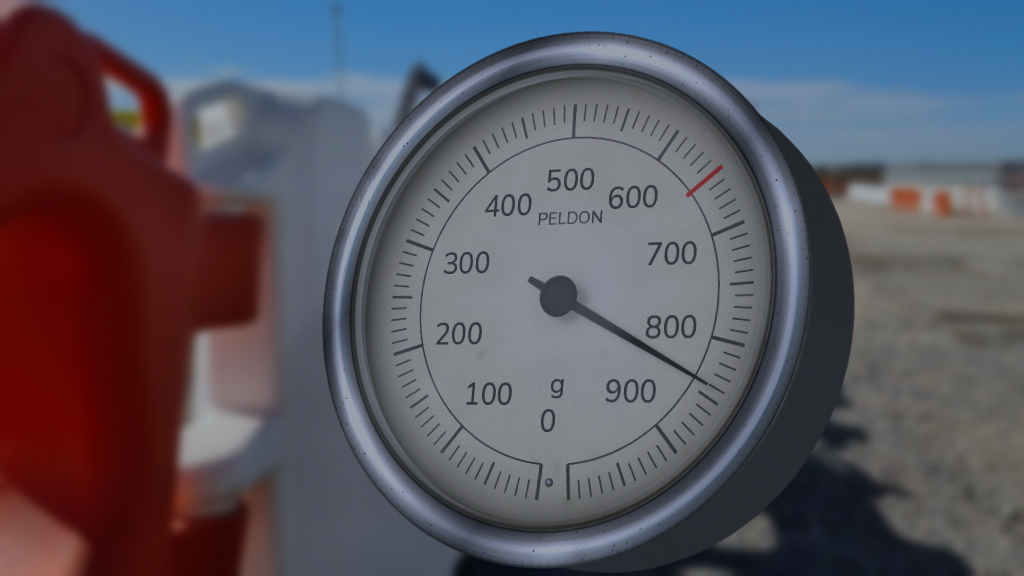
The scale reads 840; g
